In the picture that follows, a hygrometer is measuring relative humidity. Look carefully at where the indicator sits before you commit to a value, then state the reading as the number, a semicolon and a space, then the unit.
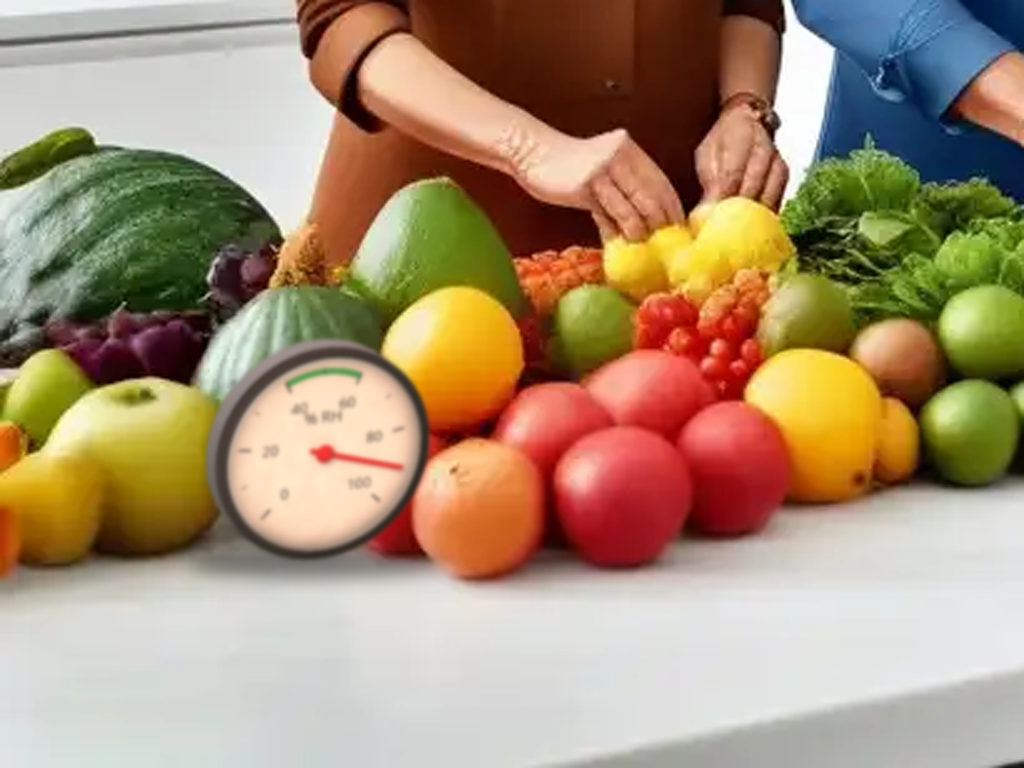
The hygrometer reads 90; %
